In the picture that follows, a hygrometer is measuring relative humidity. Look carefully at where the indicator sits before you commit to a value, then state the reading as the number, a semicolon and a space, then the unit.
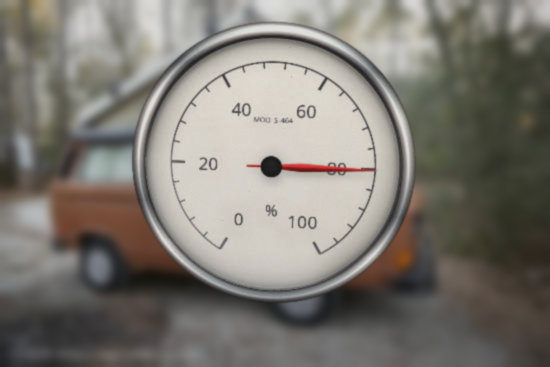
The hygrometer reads 80; %
